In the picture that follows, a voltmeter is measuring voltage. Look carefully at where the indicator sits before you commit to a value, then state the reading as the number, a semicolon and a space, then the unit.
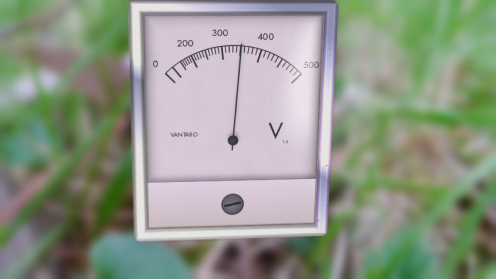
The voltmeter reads 350; V
